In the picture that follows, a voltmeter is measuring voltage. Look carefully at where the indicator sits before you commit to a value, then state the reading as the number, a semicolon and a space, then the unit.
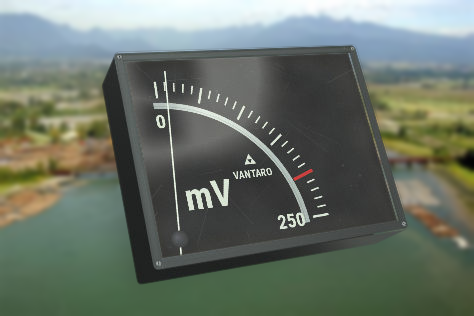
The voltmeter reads 10; mV
